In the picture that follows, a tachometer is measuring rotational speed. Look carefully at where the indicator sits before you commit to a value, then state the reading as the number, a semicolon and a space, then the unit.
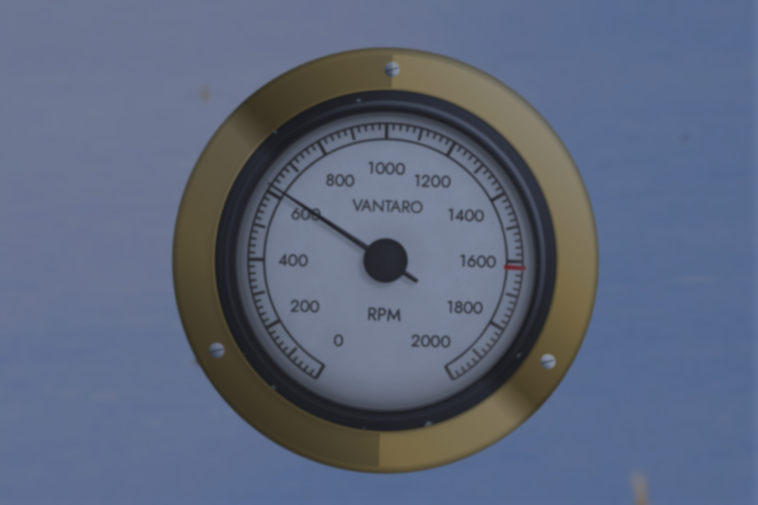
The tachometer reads 620; rpm
